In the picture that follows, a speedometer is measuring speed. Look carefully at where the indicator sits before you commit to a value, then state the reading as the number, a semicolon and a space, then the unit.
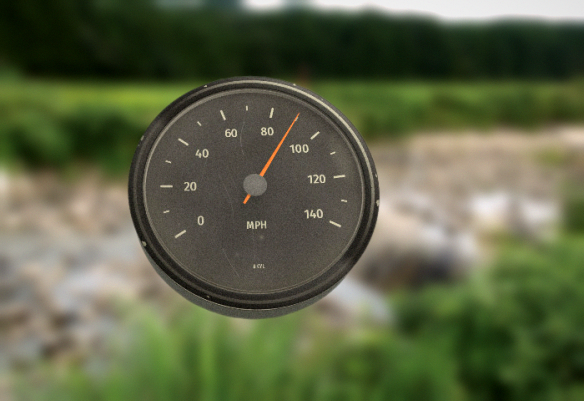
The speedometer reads 90; mph
